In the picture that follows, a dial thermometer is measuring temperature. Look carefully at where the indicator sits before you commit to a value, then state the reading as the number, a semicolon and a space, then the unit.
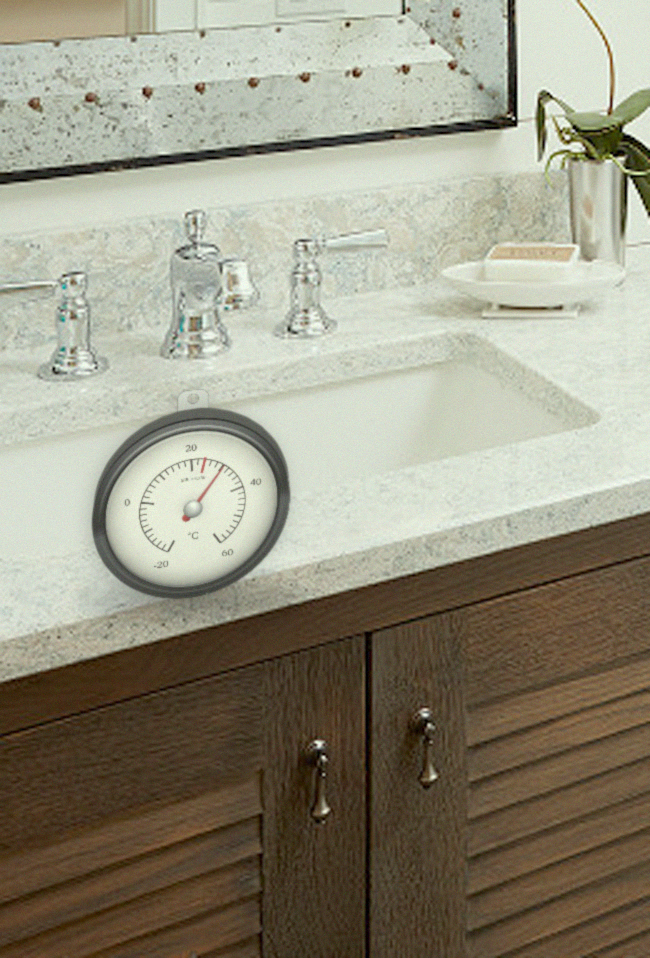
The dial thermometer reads 30; °C
